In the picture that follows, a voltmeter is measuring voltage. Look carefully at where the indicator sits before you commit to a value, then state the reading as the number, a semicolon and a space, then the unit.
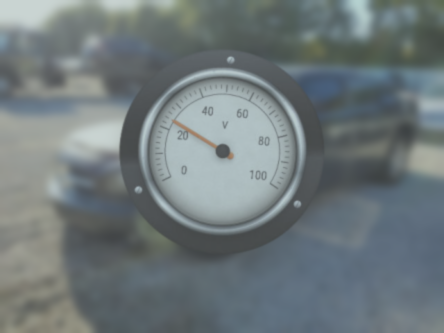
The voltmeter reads 24; V
